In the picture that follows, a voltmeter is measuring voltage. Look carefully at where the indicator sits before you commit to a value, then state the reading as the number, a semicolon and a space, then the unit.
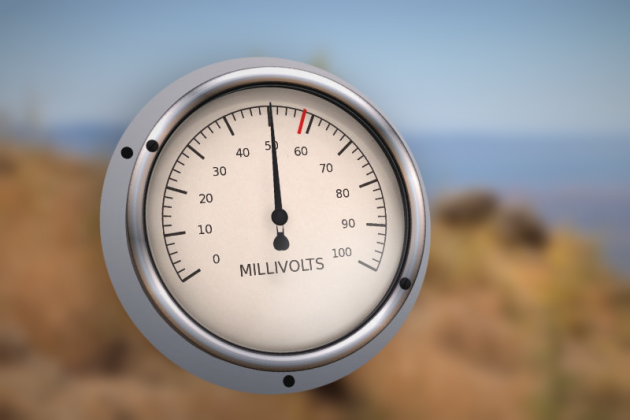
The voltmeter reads 50; mV
